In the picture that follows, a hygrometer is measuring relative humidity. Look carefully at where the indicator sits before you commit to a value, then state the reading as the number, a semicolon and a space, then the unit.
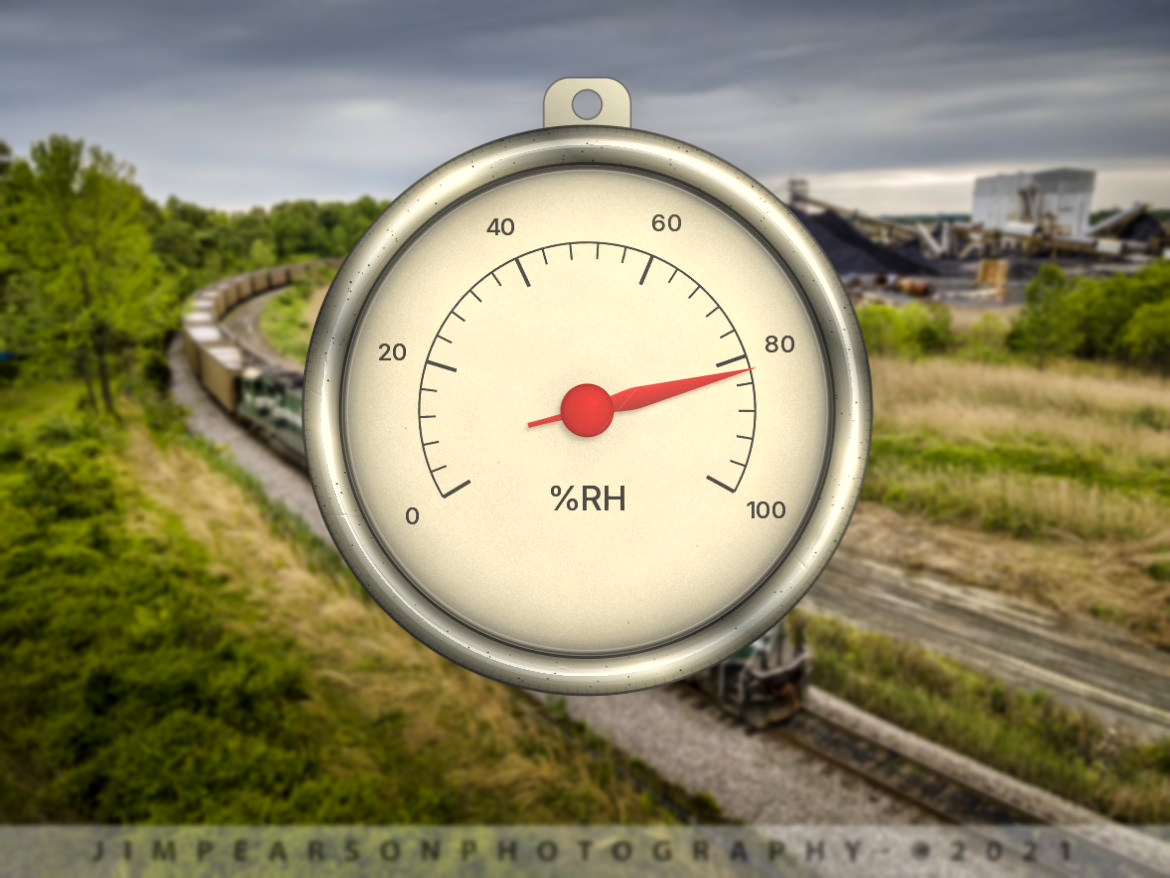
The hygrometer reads 82; %
